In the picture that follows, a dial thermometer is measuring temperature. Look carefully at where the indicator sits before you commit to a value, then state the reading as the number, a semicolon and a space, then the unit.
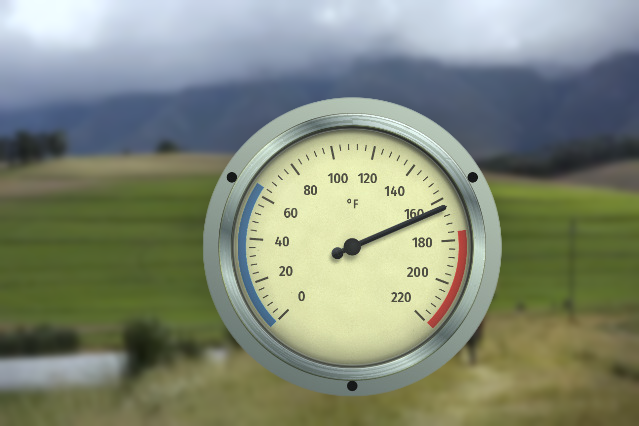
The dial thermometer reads 164; °F
